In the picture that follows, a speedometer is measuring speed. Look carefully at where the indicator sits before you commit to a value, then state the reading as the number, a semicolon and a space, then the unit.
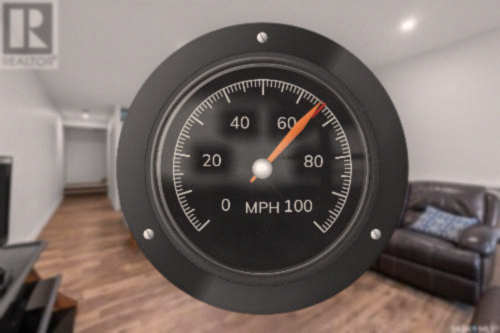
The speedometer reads 65; mph
